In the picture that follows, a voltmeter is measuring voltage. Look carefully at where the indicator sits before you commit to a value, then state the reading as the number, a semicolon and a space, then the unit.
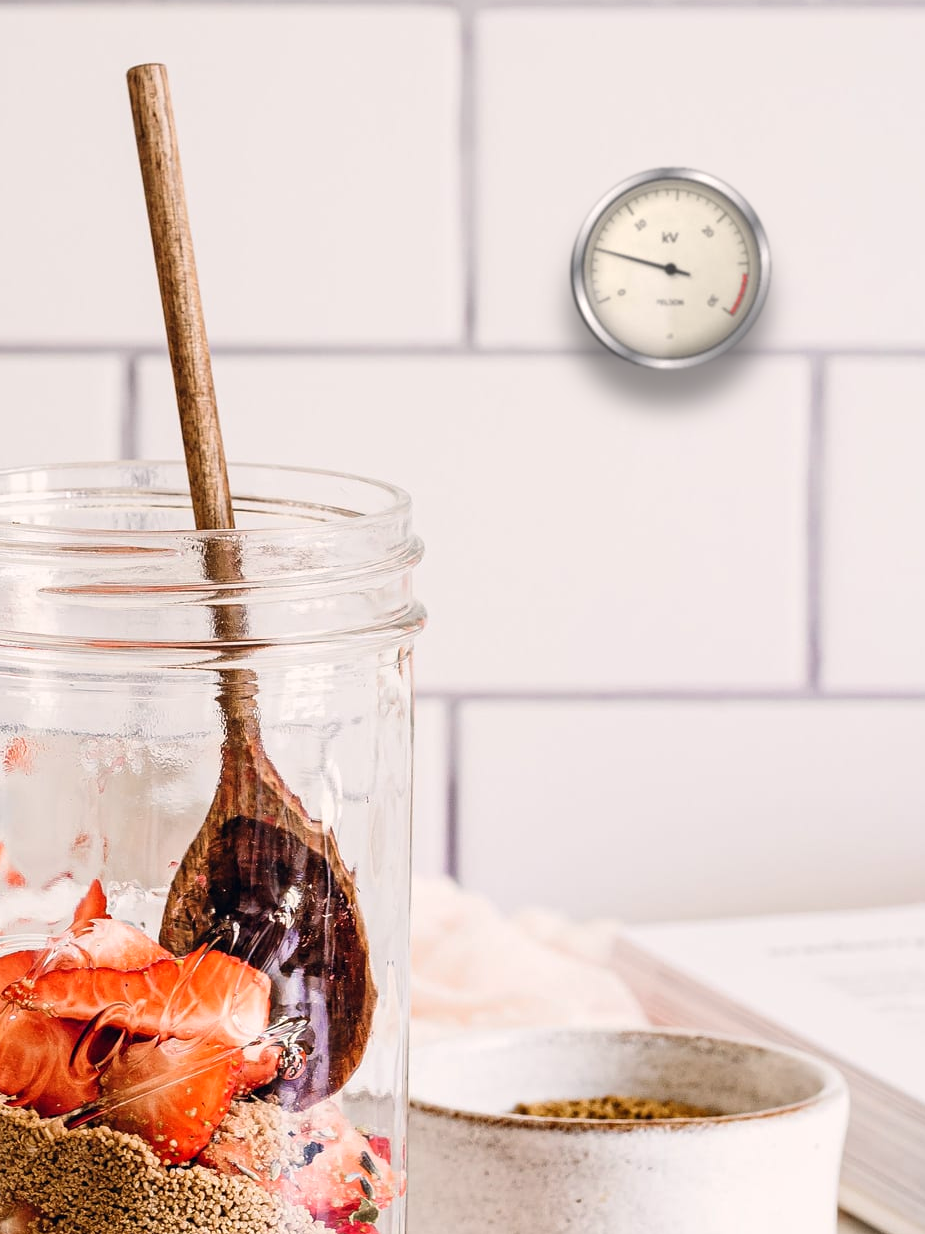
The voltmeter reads 5; kV
